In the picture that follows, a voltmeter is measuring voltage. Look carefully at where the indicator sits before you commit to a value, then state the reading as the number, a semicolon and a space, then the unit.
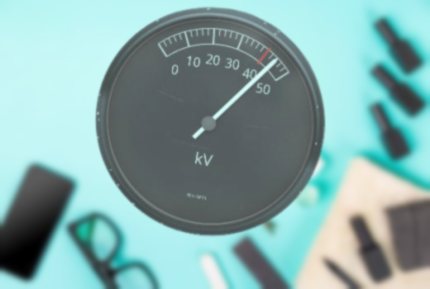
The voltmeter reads 44; kV
